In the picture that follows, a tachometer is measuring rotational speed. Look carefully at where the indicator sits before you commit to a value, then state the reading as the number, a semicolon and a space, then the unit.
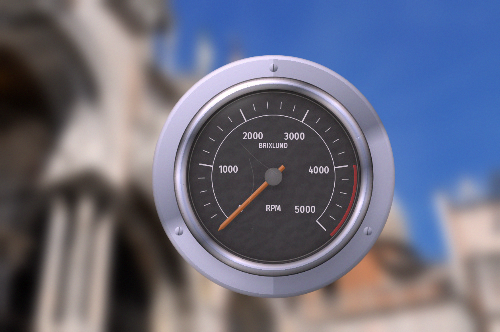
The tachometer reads 0; rpm
